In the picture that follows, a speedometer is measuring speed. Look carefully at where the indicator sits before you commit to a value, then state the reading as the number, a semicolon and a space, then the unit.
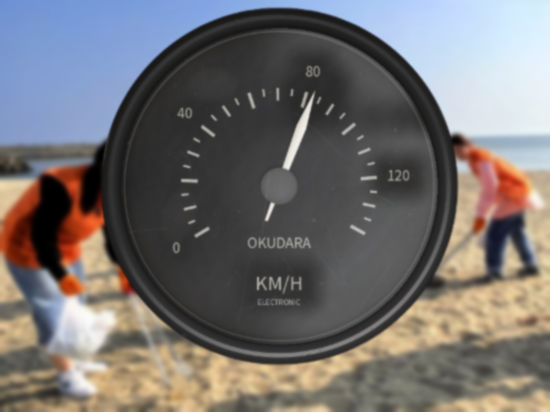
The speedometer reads 82.5; km/h
